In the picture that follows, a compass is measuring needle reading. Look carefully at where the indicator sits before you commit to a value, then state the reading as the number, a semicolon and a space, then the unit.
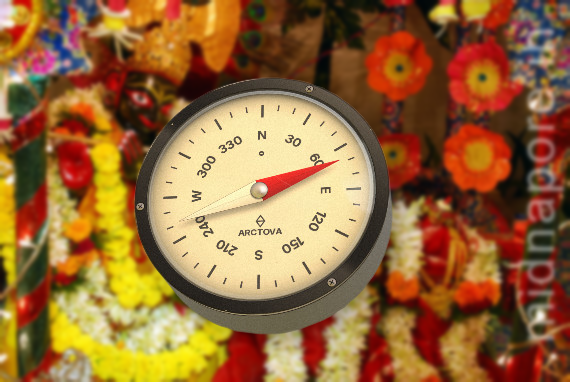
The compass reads 70; °
